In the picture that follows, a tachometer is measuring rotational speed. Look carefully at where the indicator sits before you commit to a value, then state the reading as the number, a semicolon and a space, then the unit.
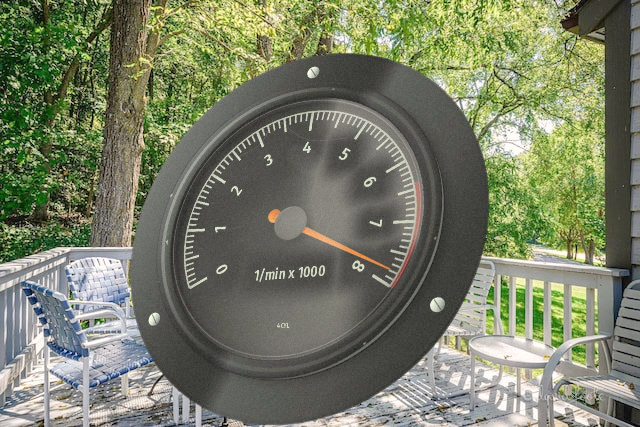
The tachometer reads 7800; rpm
